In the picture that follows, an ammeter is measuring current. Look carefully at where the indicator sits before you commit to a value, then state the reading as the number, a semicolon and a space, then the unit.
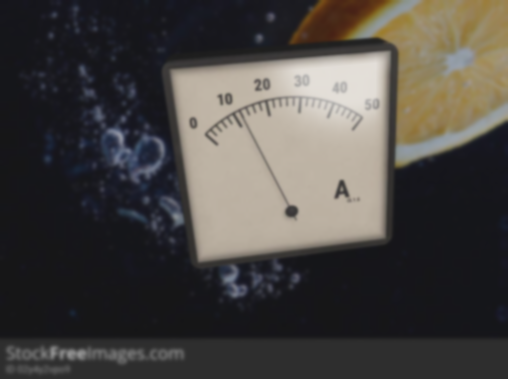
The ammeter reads 12; A
